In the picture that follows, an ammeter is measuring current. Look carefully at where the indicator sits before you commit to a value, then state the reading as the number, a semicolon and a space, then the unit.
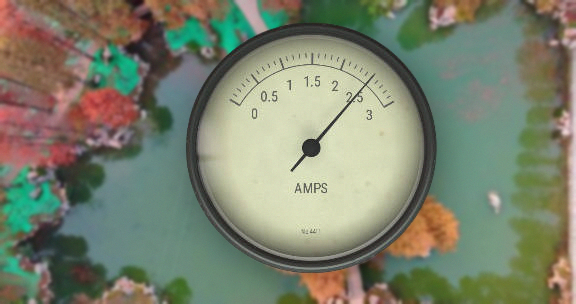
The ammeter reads 2.5; A
